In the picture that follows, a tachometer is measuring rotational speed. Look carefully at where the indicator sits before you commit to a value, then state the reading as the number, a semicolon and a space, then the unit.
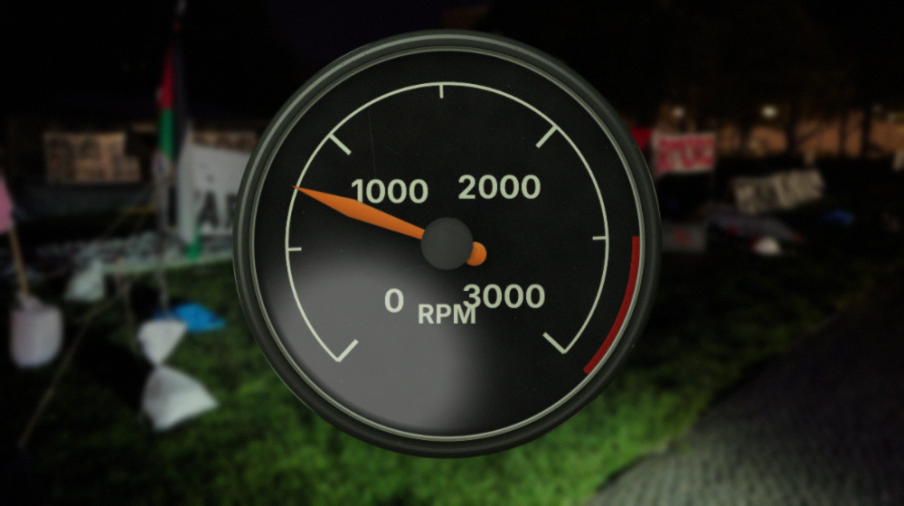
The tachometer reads 750; rpm
